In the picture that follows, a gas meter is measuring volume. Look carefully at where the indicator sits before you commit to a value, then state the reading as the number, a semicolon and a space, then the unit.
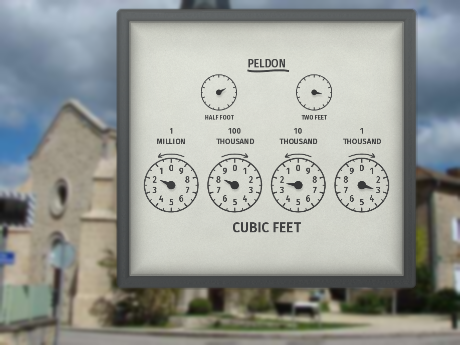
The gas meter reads 182300; ft³
